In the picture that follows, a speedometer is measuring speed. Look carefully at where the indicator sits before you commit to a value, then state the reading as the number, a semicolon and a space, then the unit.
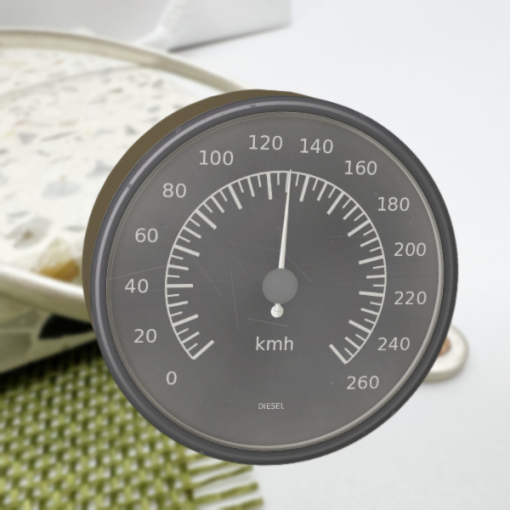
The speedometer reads 130; km/h
